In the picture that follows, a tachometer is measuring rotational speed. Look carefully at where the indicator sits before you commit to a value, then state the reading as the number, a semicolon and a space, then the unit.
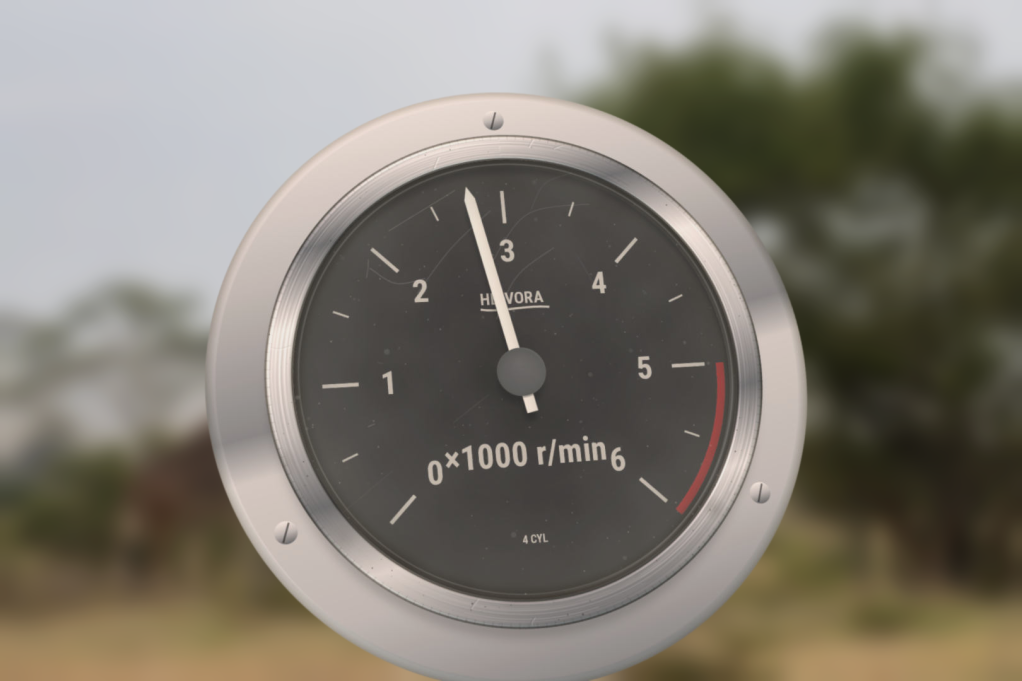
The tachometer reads 2750; rpm
